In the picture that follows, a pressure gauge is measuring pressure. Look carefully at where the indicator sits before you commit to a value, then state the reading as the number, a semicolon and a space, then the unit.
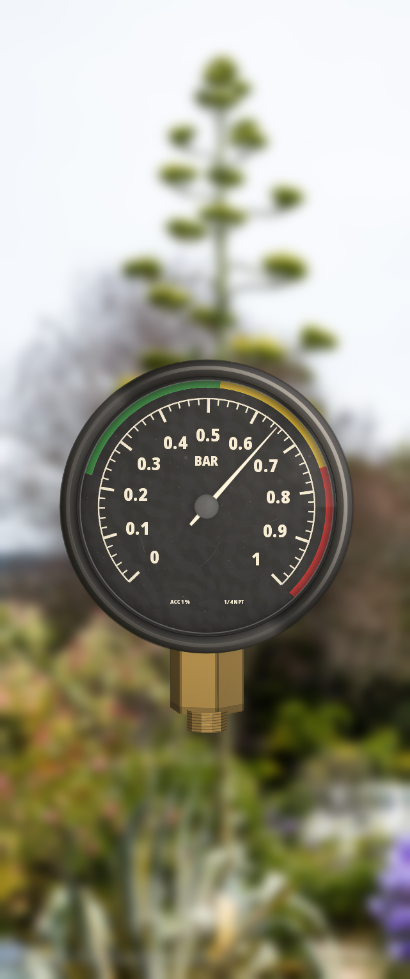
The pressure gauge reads 0.65; bar
